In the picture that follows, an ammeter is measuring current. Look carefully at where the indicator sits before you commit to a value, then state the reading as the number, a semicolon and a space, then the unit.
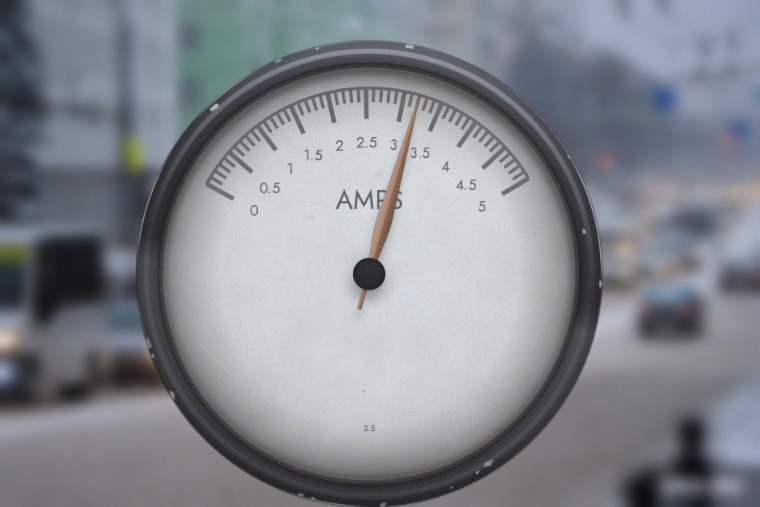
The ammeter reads 3.2; A
